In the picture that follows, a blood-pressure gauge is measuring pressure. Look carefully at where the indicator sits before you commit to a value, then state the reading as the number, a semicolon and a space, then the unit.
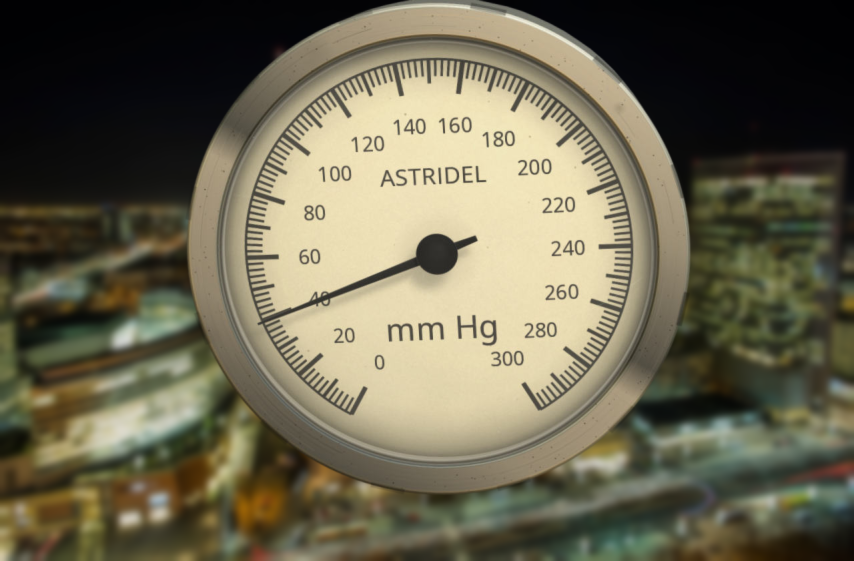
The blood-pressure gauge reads 40; mmHg
